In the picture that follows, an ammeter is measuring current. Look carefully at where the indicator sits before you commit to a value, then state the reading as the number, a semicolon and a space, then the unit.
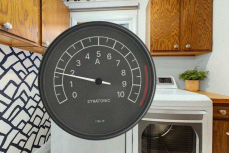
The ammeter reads 1.75; A
